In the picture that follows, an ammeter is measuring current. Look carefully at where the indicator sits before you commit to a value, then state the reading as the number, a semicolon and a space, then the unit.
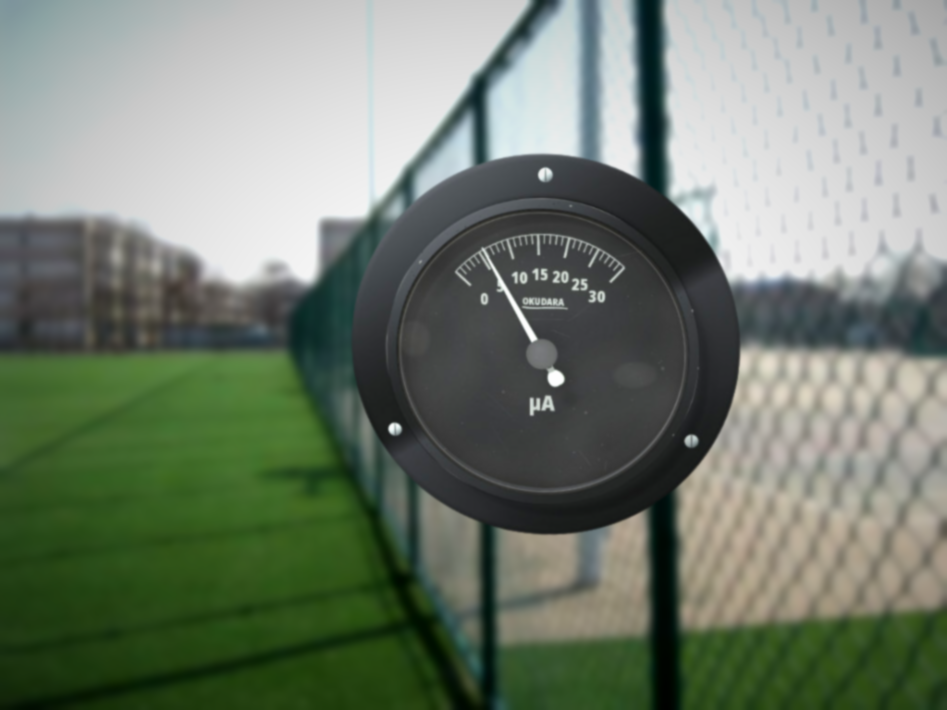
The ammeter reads 6; µA
